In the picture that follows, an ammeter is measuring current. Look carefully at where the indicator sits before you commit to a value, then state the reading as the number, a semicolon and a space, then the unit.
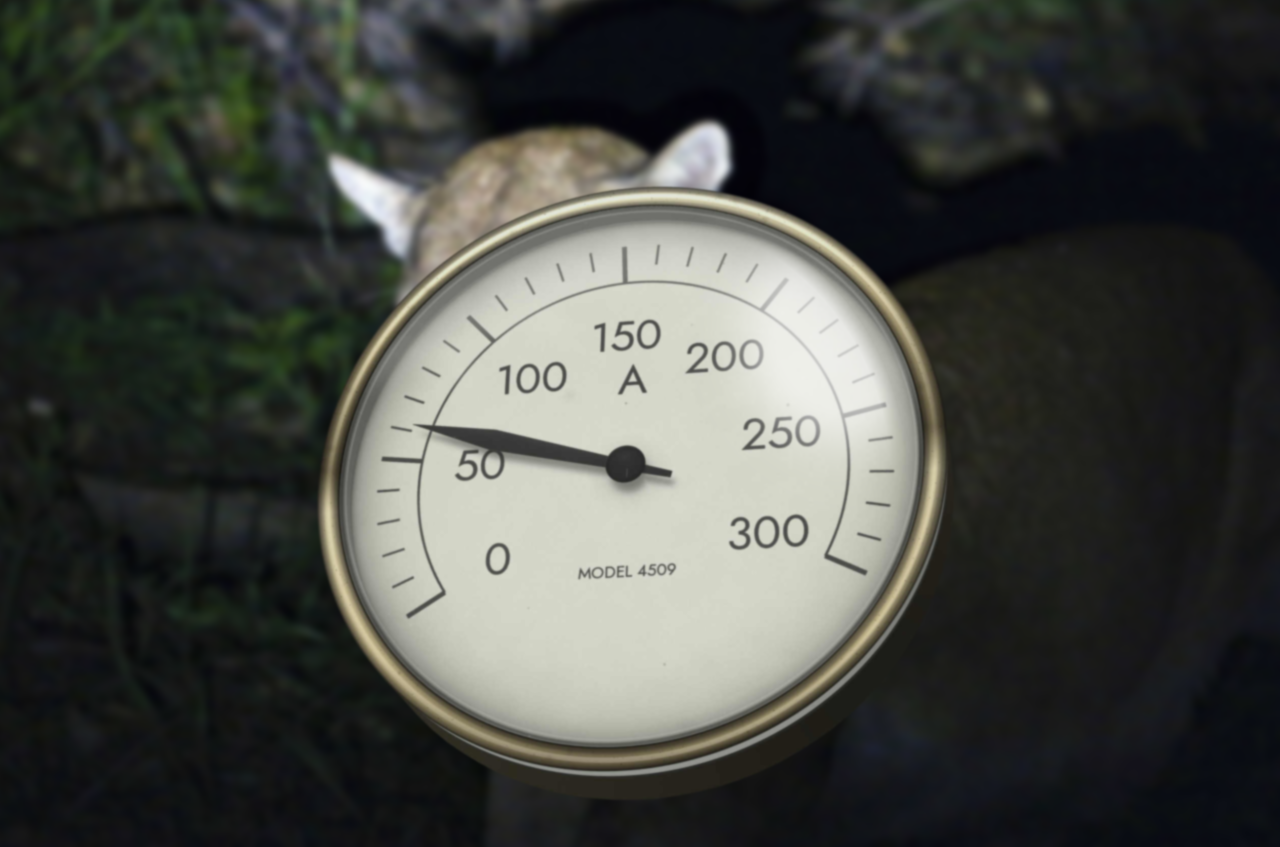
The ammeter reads 60; A
